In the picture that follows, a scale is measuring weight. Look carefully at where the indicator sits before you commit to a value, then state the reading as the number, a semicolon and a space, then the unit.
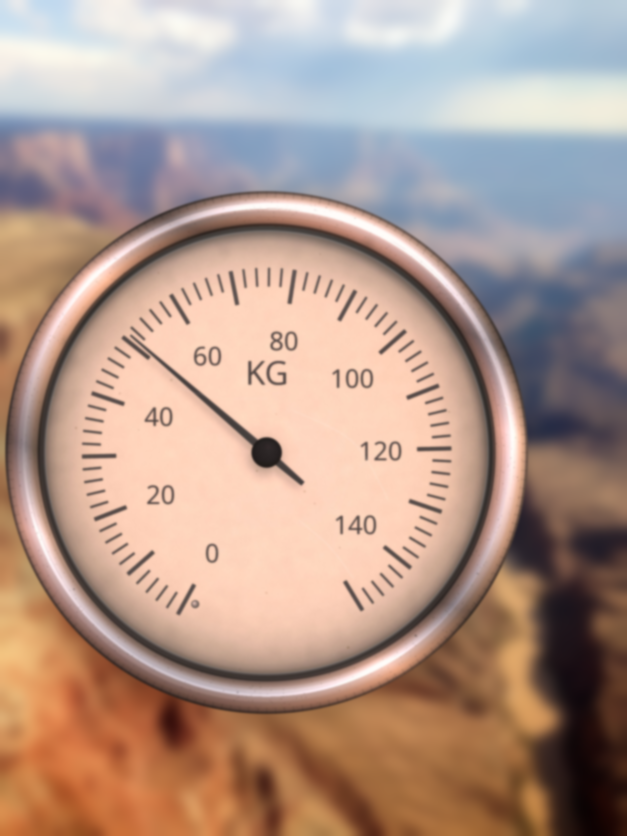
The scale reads 51; kg
